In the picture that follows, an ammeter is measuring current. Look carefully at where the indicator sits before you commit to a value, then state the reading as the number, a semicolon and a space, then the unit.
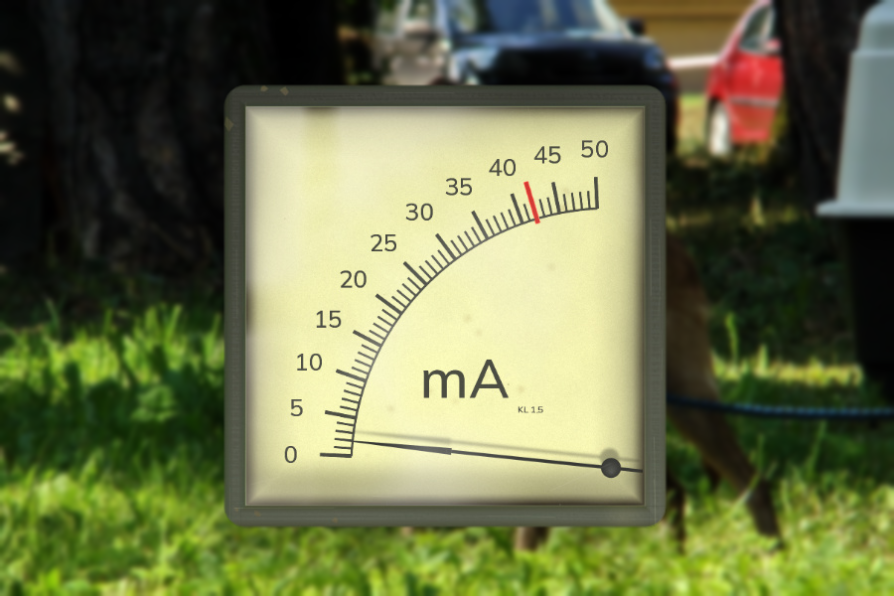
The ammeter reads 2; mA
